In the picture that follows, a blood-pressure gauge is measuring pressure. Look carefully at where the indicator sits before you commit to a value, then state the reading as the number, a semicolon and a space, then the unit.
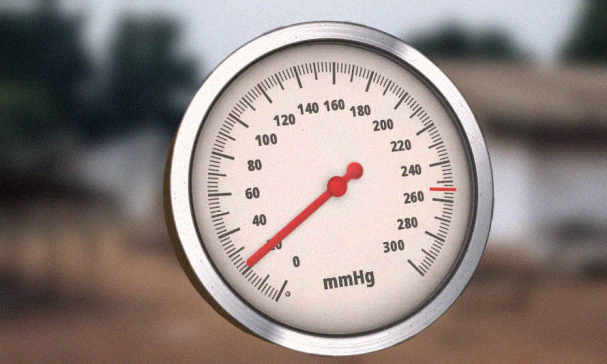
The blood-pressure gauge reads 22; mmHg
